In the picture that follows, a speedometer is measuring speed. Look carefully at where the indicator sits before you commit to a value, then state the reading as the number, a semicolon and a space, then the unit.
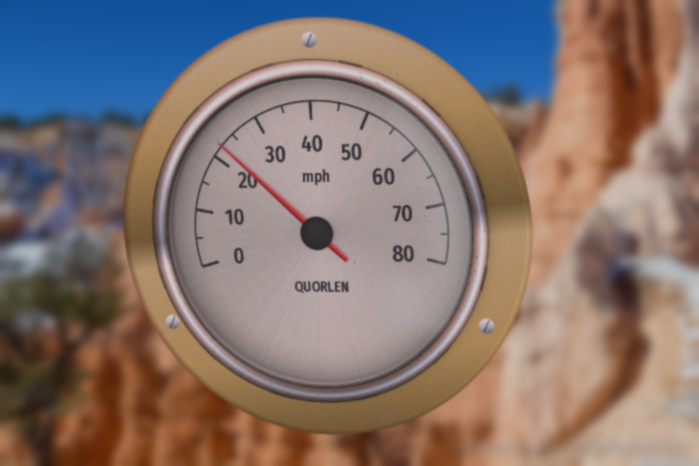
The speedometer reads 22.5; mph
